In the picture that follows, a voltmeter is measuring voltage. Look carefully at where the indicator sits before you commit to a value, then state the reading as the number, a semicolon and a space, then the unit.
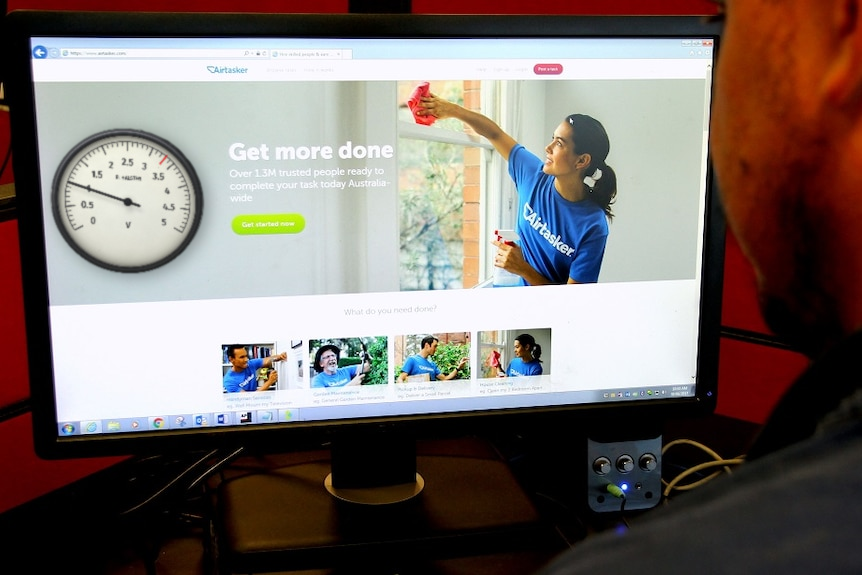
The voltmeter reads 1; V
